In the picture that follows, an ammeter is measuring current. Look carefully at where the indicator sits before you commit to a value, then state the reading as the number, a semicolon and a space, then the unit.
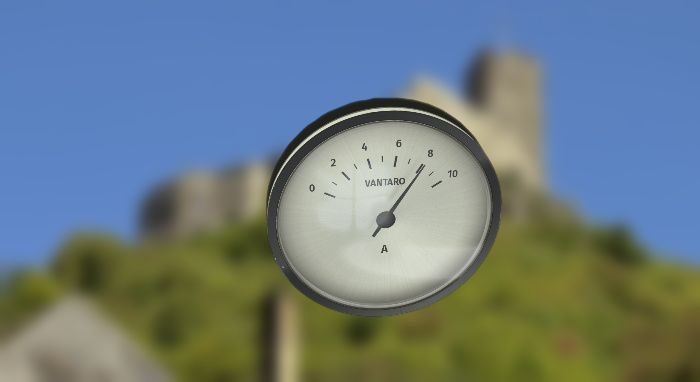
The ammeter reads 8; A
